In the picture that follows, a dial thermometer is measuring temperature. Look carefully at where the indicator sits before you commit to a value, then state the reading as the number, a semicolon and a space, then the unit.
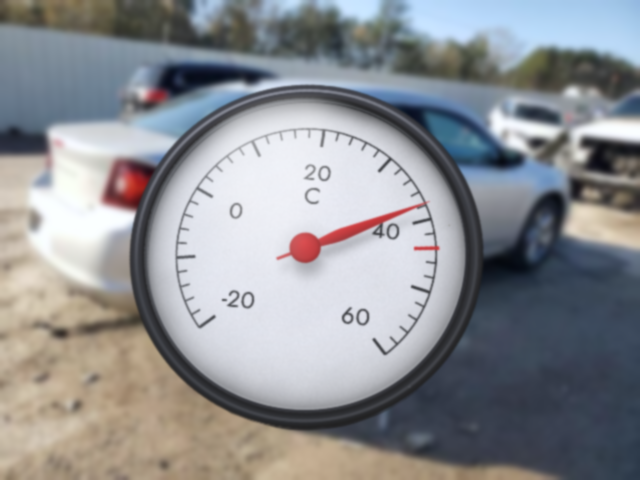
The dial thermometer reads 38; °C
